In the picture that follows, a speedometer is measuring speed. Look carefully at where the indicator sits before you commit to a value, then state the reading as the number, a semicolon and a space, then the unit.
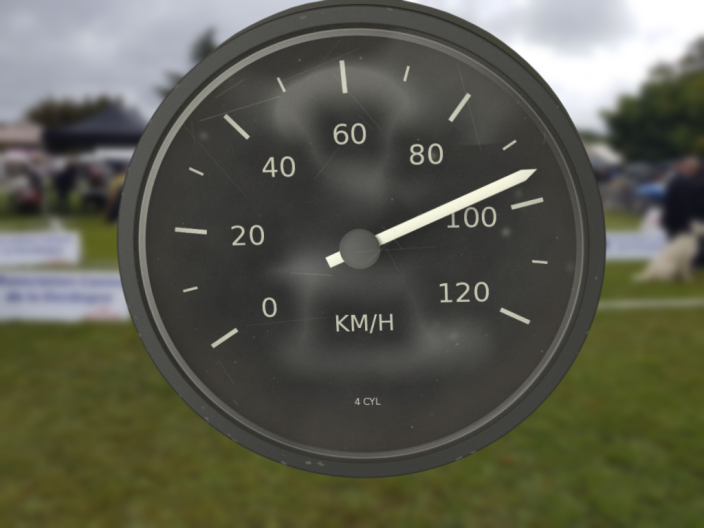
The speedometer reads 95; km/h
